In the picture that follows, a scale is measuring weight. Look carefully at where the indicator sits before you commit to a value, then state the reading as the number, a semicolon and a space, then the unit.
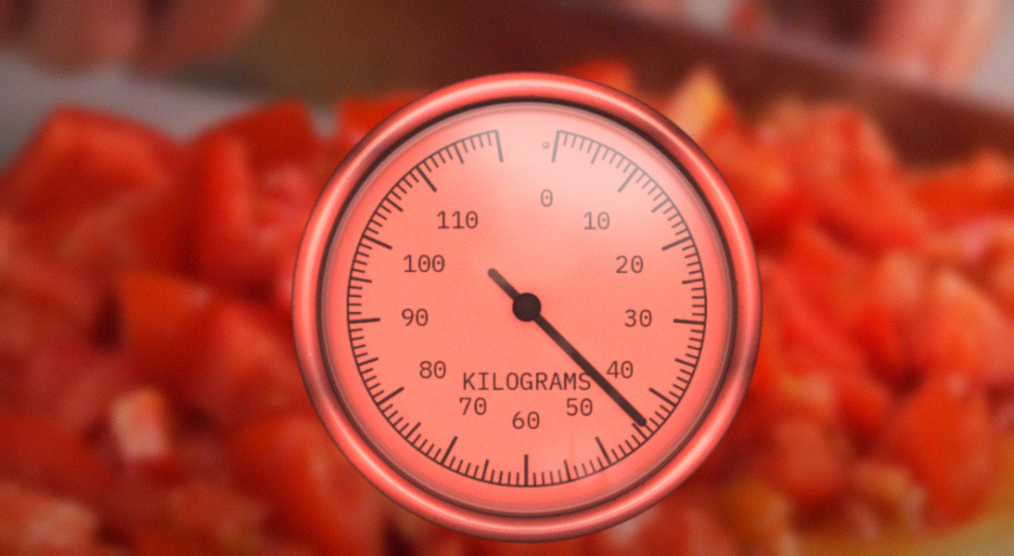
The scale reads 44; kg
